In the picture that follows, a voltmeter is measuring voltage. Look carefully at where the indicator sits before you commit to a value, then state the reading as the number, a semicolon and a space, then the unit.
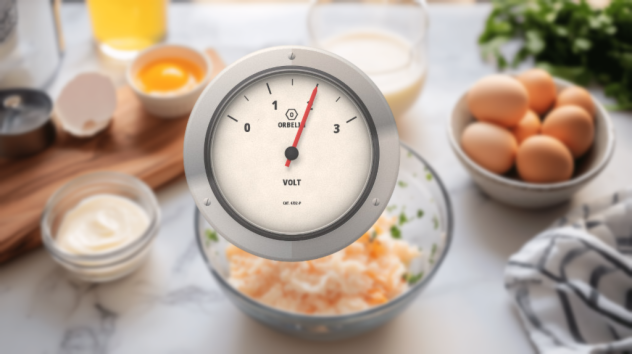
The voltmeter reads 2; V
